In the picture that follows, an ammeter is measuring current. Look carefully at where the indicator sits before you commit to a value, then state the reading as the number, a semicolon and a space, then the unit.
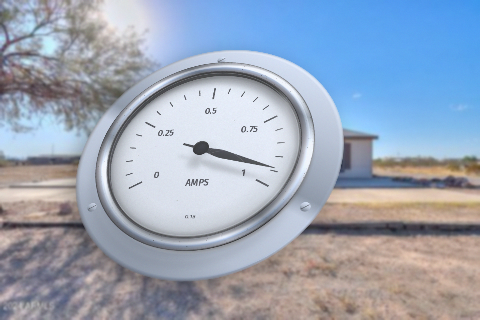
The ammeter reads 0.95; A
